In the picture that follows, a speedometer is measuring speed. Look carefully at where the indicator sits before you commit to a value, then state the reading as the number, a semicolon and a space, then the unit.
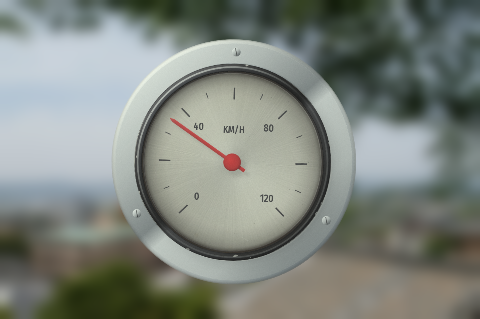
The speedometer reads 35; km/h
